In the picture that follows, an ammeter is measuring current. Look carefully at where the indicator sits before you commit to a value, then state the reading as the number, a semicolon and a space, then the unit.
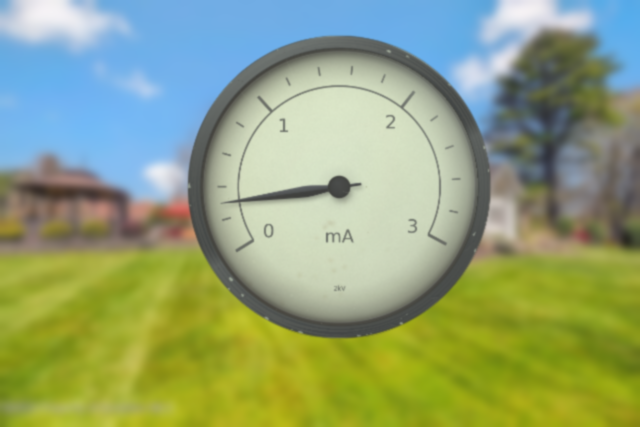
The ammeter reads 0.3; mA
